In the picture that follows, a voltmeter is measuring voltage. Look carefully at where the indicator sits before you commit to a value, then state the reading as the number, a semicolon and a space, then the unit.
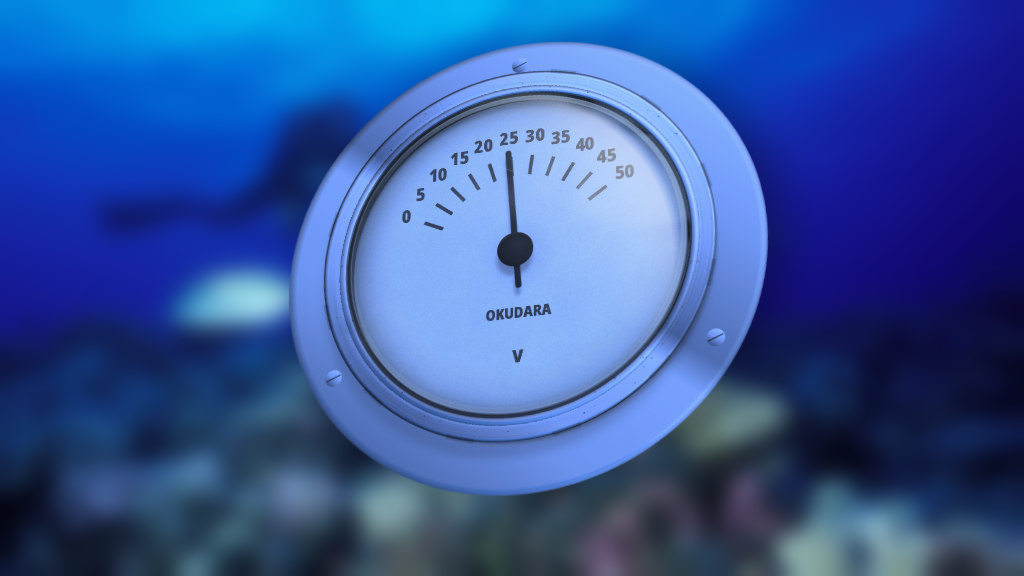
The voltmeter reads 25; V
